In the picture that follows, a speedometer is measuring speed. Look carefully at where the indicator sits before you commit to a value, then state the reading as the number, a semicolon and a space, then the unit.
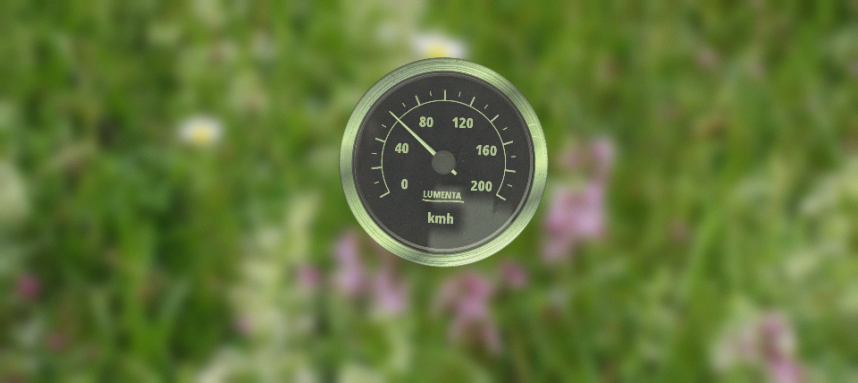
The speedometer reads 60; km/h
